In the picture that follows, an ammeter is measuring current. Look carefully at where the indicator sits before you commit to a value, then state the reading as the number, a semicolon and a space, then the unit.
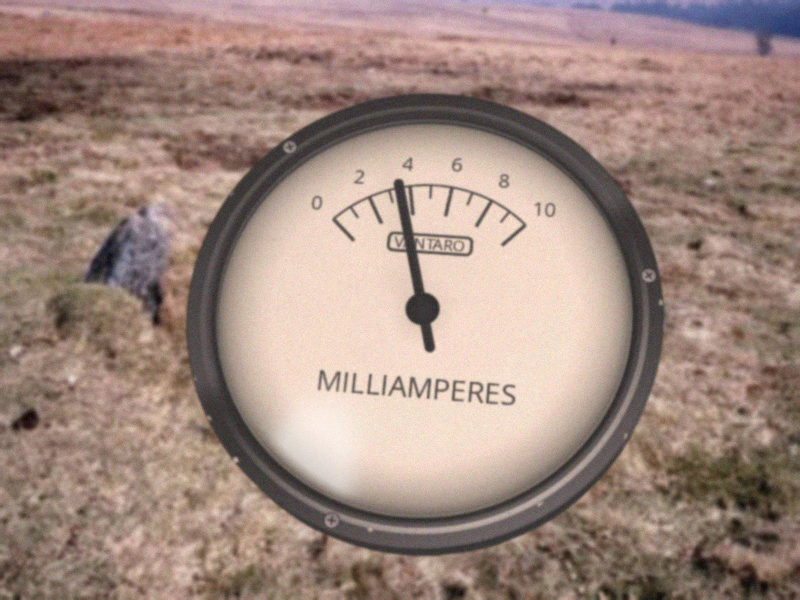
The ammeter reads 3.5; mA
